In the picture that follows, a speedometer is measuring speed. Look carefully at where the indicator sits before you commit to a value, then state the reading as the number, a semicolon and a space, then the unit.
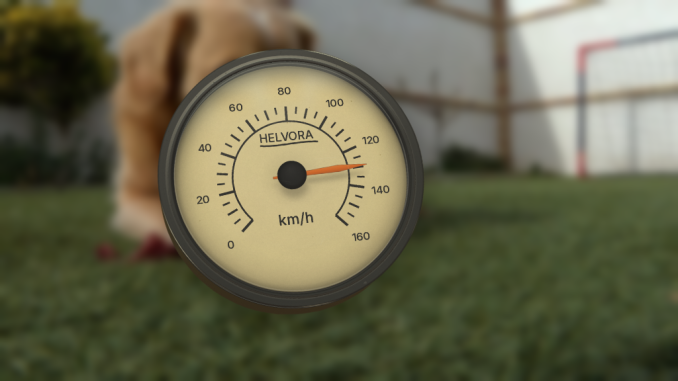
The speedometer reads 130; km/h
